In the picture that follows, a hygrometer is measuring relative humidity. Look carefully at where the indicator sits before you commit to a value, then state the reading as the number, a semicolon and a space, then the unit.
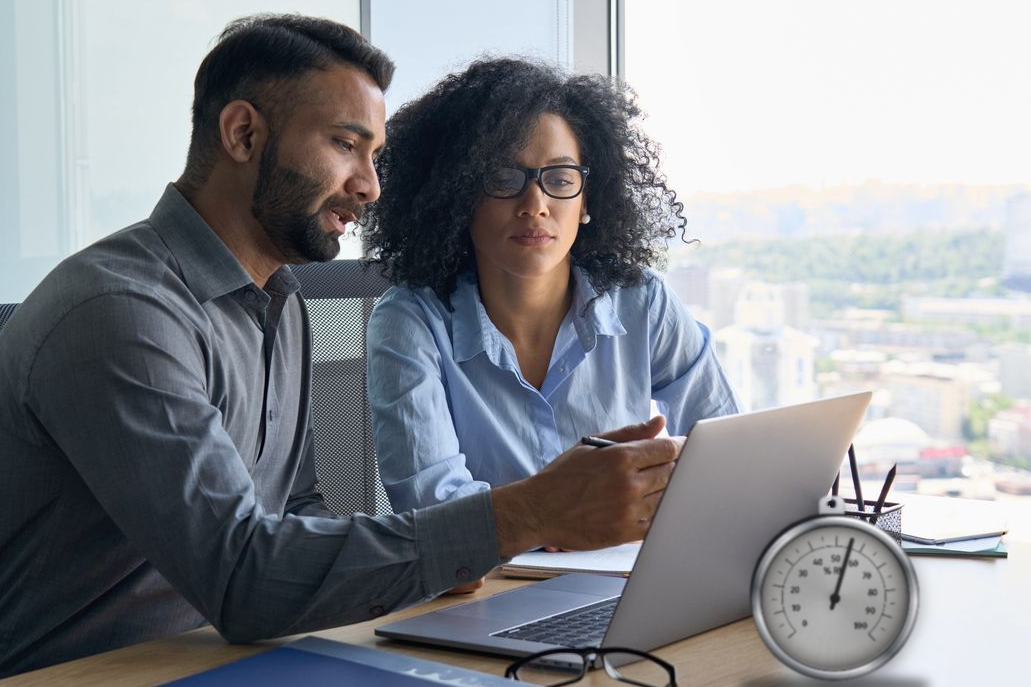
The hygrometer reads 55; %
